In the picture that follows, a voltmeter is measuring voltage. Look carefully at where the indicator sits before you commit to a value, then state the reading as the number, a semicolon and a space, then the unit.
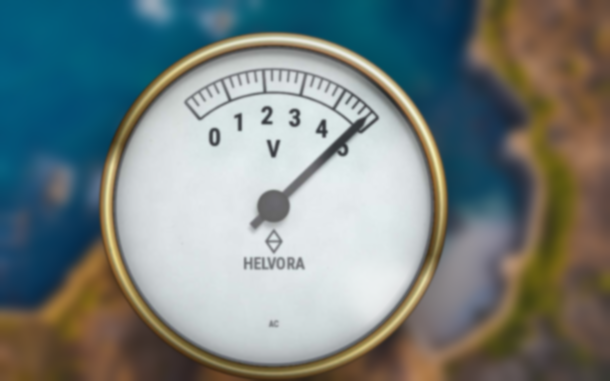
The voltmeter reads 4.8; V
